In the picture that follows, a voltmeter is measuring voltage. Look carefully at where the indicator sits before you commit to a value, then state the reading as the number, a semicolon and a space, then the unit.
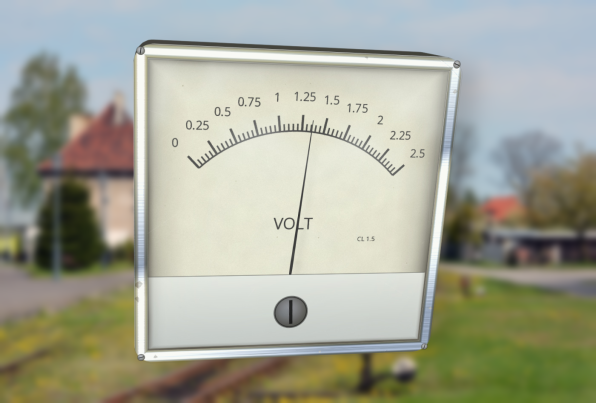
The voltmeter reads 1.35; V
